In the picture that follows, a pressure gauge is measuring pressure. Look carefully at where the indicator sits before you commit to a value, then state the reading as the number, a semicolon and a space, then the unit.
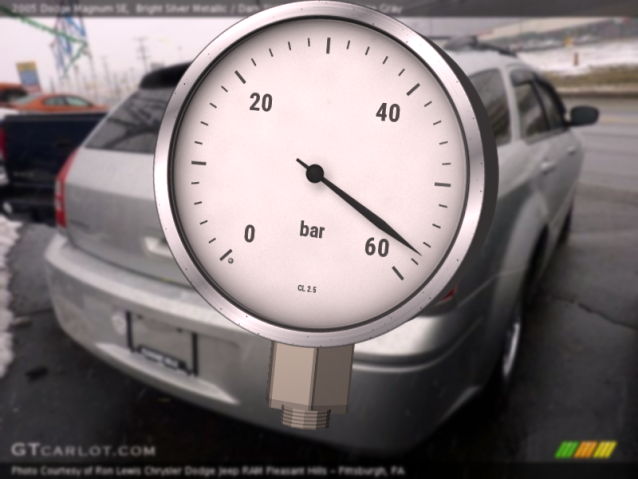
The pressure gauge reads 57; bar
